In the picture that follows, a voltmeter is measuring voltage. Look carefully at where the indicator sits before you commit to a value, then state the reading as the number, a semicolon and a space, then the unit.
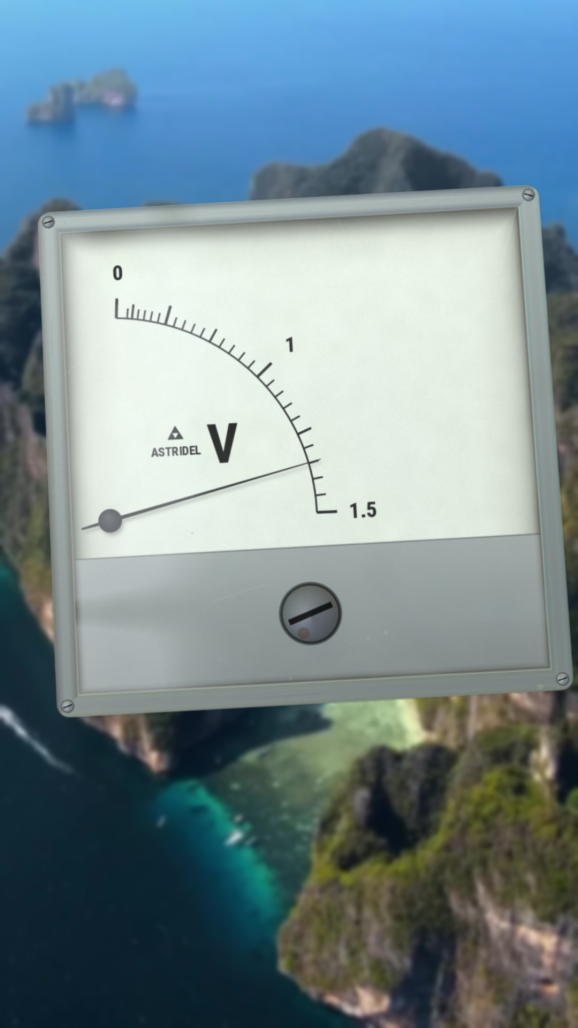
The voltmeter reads 1.35; V
